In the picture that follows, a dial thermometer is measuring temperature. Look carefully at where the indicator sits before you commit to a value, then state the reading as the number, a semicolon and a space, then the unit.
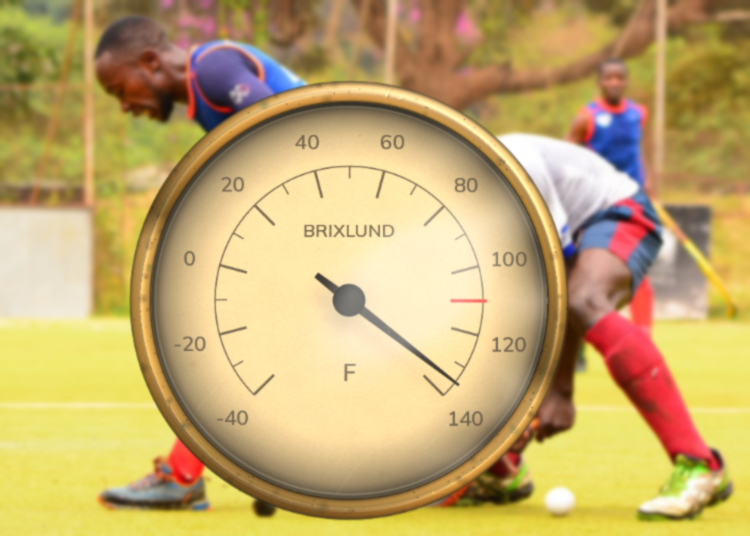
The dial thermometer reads 135; °F
